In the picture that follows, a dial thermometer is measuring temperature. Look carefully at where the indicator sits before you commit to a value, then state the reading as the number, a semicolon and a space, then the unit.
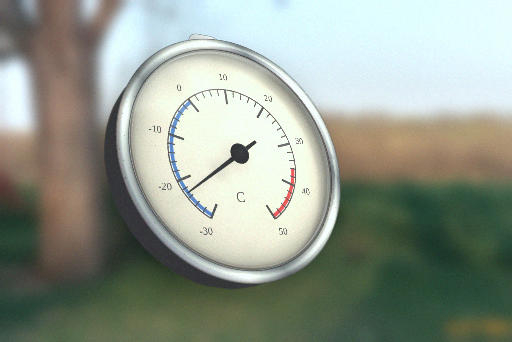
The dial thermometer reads -23; °C
